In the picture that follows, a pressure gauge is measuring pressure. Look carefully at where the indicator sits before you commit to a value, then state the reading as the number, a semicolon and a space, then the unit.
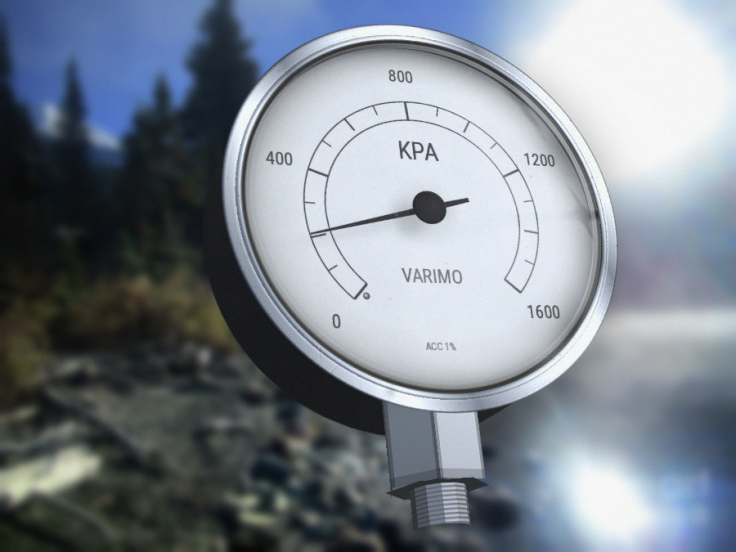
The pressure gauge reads 200; kPa
